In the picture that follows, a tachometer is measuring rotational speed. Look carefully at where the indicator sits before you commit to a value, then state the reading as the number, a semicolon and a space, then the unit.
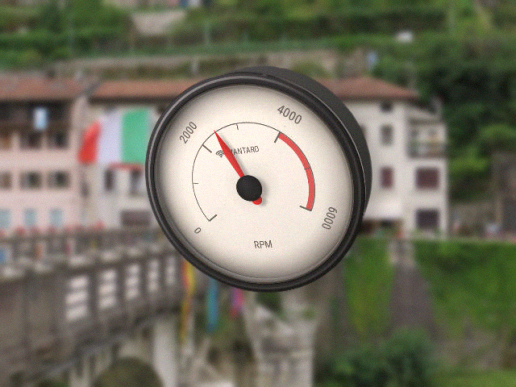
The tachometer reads 2500; rpm
